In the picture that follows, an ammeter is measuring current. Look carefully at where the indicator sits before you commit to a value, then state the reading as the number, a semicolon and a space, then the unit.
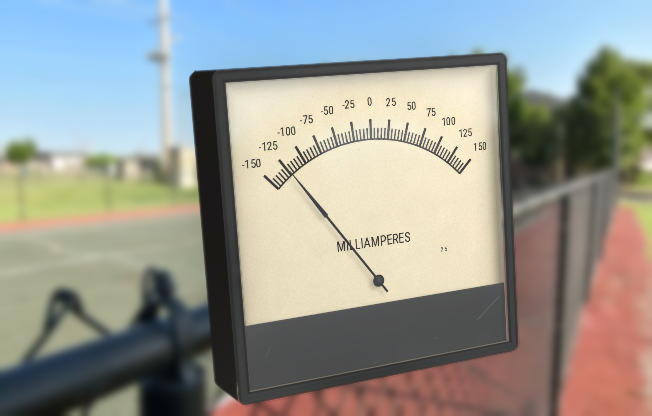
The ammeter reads -125; mA
